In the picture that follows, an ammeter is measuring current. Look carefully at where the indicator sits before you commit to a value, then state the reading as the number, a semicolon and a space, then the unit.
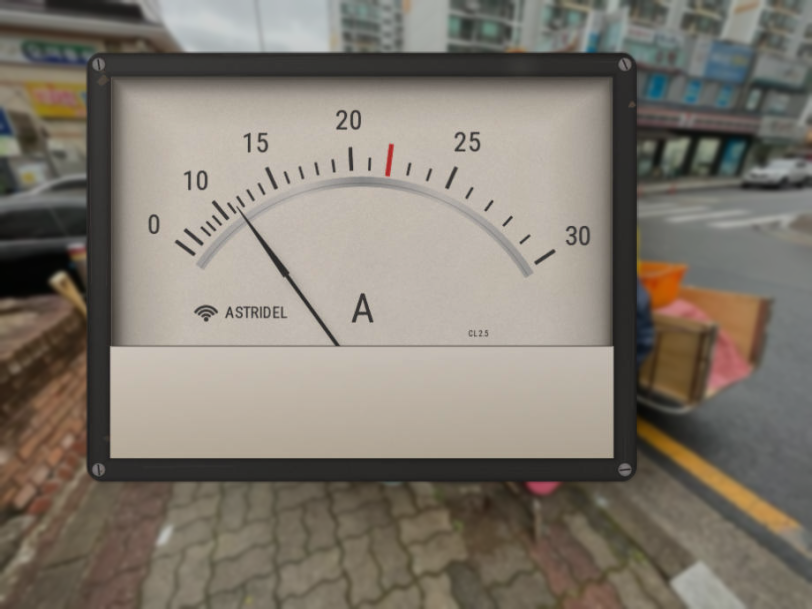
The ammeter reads 11.5; A
